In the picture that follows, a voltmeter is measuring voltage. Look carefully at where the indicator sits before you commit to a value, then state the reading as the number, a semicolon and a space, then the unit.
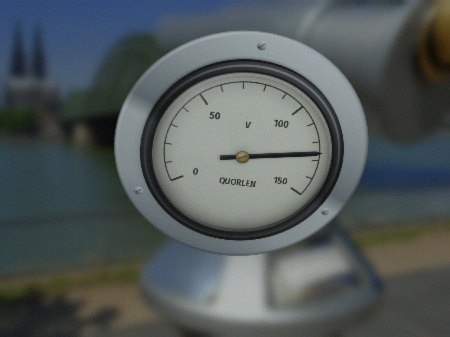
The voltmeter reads 125; V
